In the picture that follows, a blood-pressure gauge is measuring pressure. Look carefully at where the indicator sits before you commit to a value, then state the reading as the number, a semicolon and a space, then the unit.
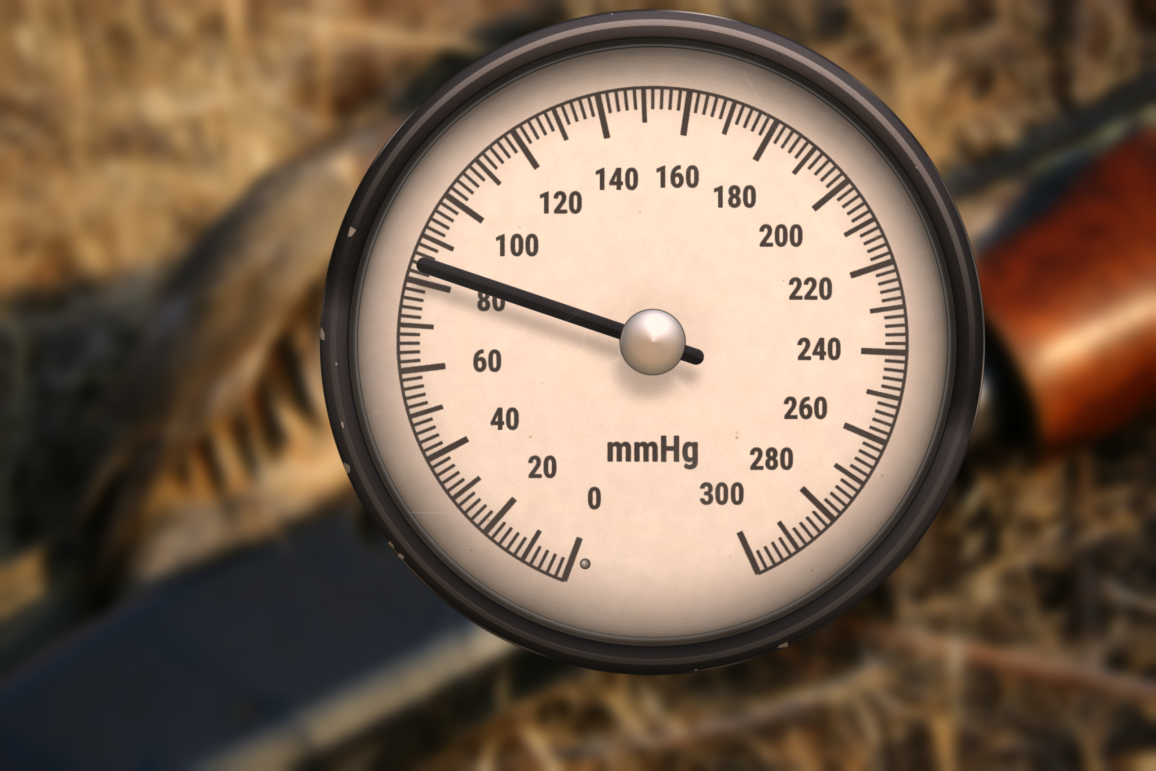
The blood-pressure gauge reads 84; mmHg
